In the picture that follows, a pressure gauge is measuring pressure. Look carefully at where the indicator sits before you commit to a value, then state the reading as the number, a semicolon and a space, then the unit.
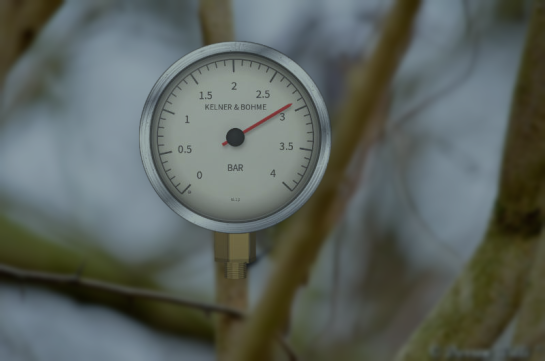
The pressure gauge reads 2.9; bar
